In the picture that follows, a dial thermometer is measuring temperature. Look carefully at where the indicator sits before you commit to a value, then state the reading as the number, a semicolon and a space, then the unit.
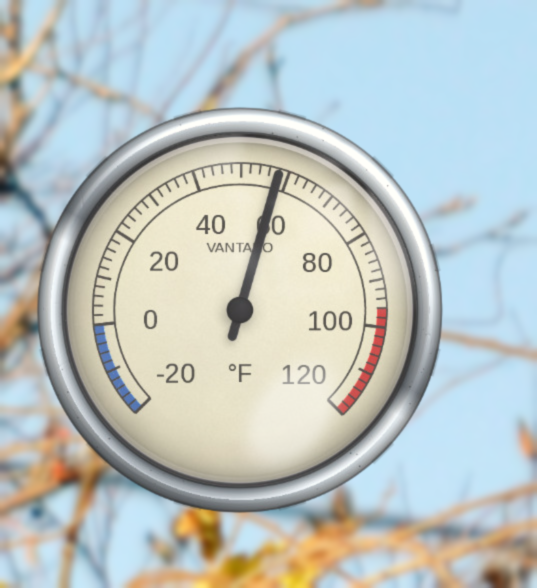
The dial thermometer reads 58; °F
